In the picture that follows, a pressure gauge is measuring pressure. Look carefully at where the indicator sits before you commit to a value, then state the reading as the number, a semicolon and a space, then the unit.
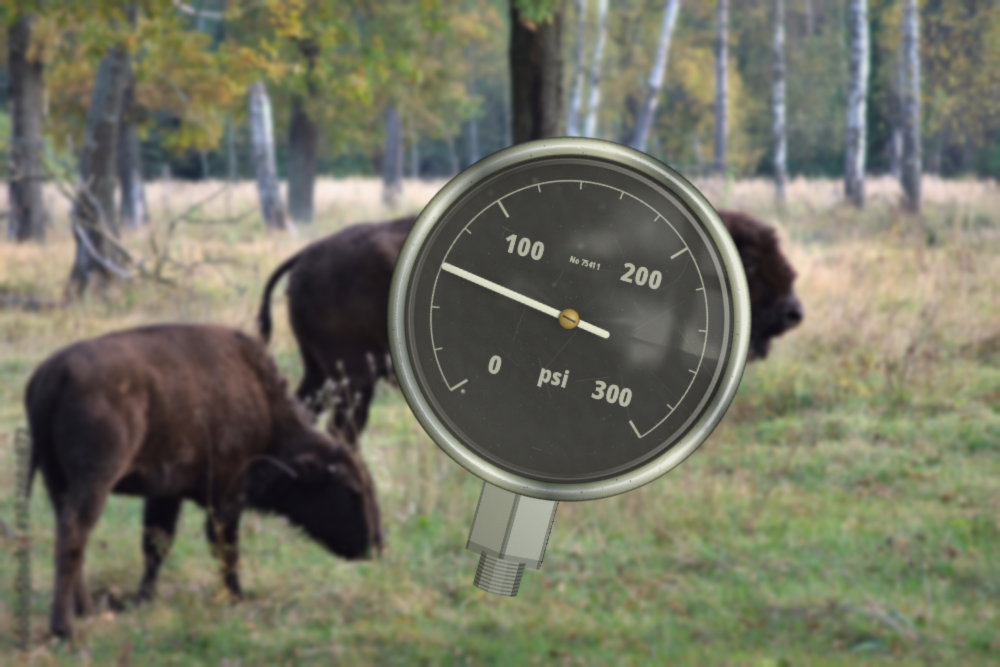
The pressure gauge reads 60; psi
